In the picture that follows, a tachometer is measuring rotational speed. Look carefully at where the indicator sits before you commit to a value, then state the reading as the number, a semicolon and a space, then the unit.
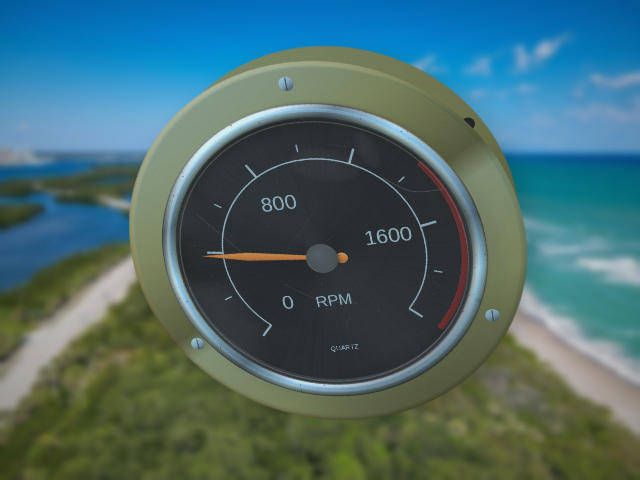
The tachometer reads 400; rpm
